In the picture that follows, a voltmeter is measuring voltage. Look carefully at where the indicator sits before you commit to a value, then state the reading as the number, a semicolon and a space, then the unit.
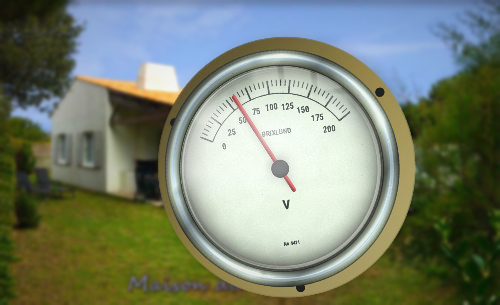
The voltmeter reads 60; V
